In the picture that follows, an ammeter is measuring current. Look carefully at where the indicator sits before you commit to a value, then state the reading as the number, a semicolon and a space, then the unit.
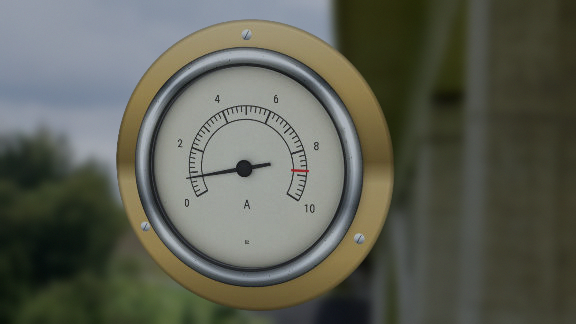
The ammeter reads 0.8; A
